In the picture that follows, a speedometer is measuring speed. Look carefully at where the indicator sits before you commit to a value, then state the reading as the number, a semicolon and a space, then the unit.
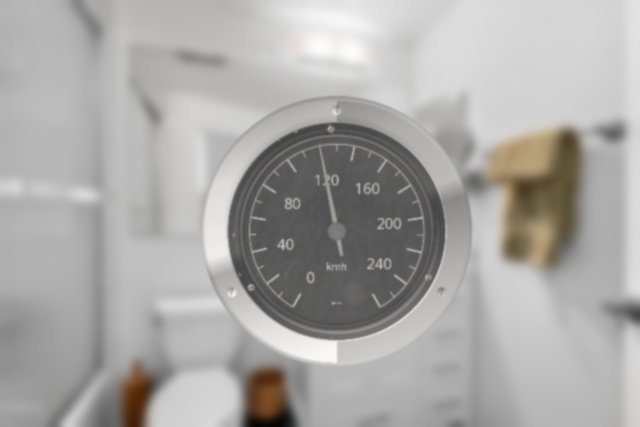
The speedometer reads 120; km/h
